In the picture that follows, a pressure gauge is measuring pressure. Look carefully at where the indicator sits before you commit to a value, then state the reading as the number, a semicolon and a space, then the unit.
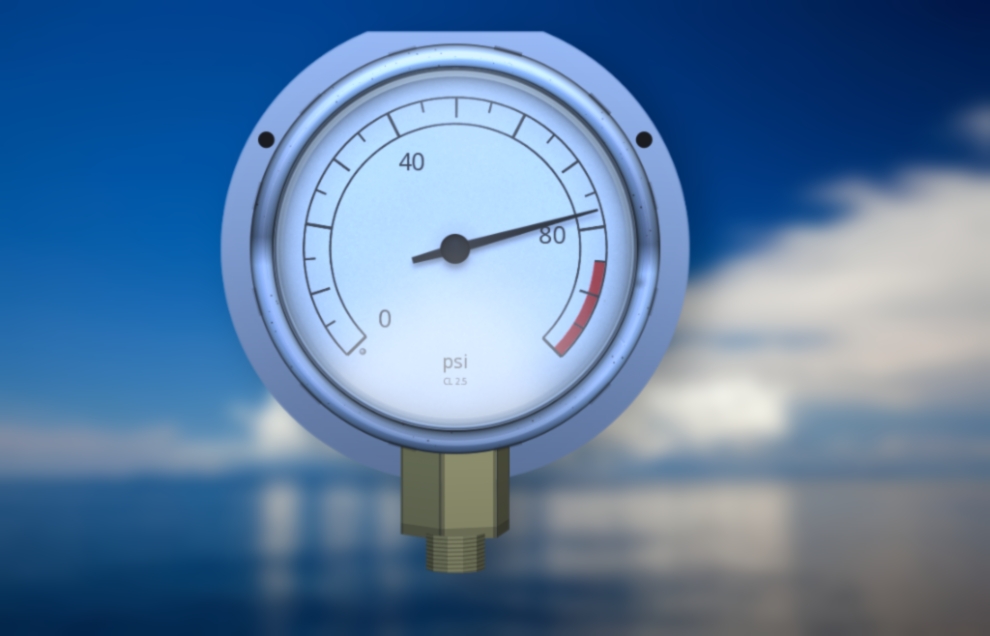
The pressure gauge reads 77.5; psi
